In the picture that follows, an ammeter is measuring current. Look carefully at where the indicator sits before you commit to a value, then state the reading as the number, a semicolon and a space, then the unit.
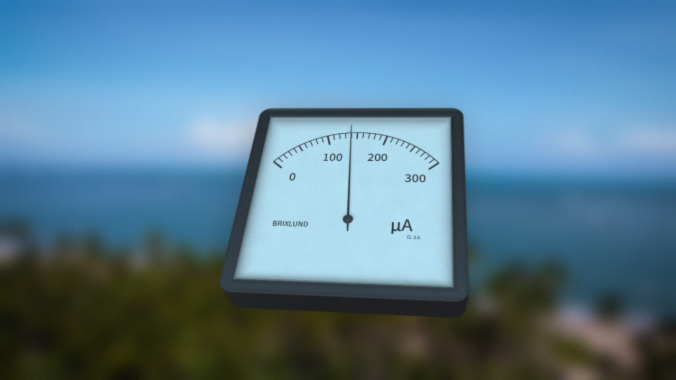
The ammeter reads 140; µA
